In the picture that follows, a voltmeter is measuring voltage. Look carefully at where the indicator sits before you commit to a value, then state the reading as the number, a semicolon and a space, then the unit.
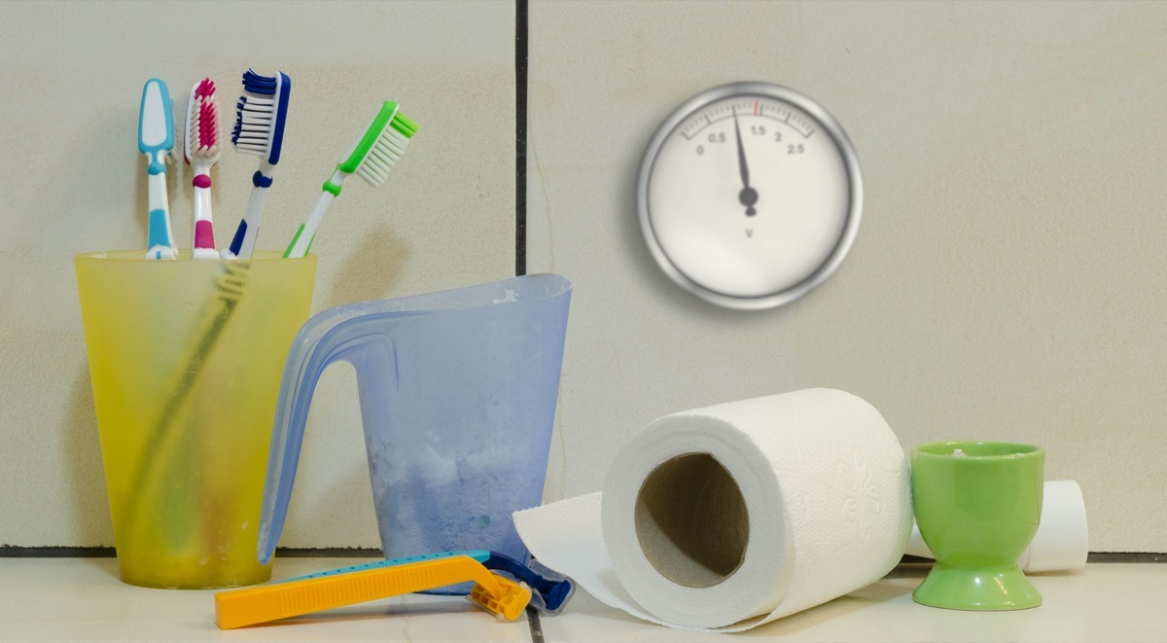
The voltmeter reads 1; V
